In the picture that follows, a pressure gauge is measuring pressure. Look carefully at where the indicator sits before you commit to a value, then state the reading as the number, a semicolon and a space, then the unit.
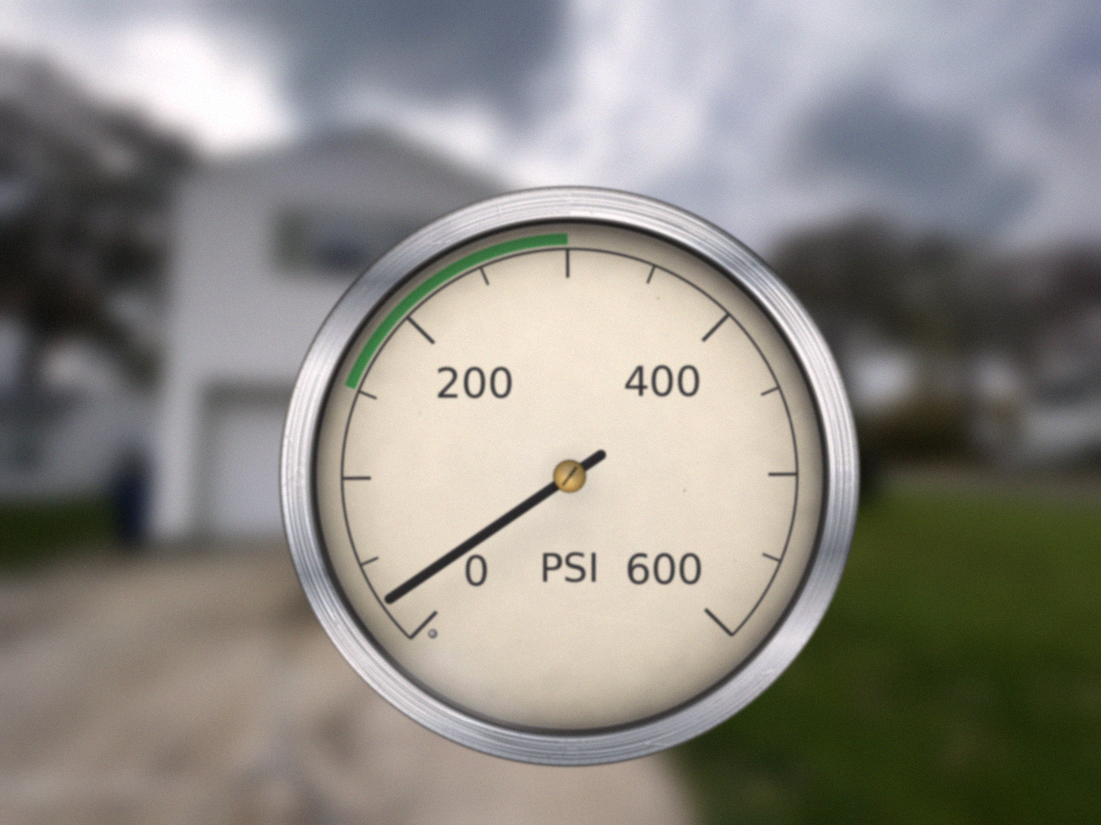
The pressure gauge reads 25; psi
